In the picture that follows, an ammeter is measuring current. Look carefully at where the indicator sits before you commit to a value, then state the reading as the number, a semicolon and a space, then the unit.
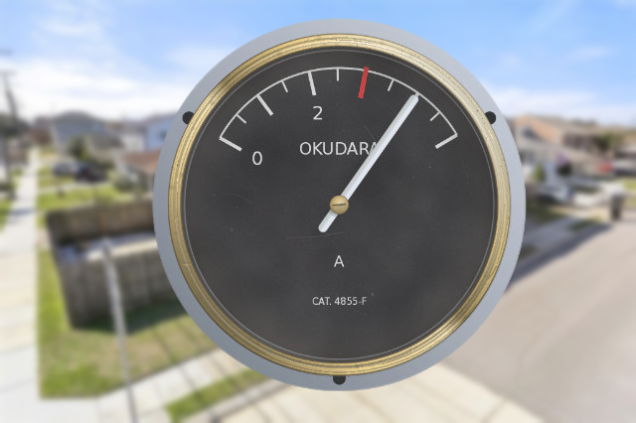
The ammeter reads 4; A
